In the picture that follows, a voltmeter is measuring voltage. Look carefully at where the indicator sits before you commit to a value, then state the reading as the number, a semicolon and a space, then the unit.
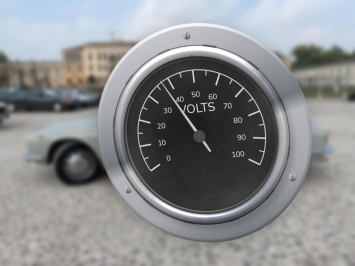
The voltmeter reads 37.5; V
